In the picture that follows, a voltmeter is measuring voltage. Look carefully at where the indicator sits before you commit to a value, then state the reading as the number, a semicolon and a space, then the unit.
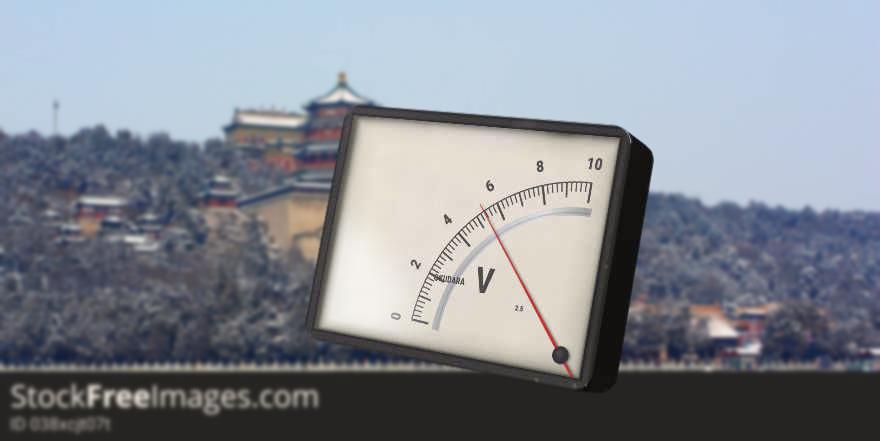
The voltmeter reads 5.4; V
